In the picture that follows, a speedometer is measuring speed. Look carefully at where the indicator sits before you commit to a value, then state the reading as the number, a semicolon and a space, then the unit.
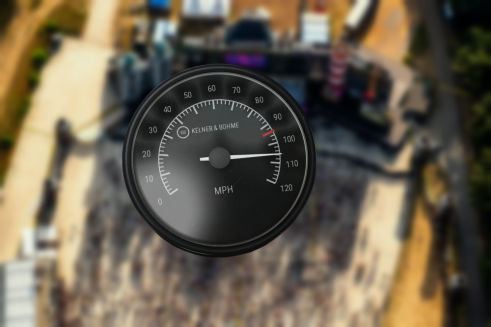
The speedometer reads 106; mph
